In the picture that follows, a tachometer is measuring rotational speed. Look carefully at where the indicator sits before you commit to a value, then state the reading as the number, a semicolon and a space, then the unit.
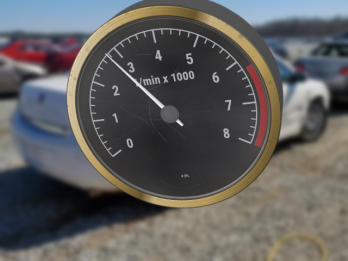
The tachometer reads 2800; rpm
